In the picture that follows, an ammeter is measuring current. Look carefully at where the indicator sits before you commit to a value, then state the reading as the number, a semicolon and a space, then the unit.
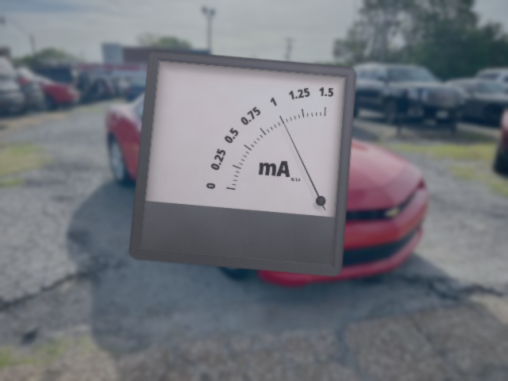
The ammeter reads 1; mA
